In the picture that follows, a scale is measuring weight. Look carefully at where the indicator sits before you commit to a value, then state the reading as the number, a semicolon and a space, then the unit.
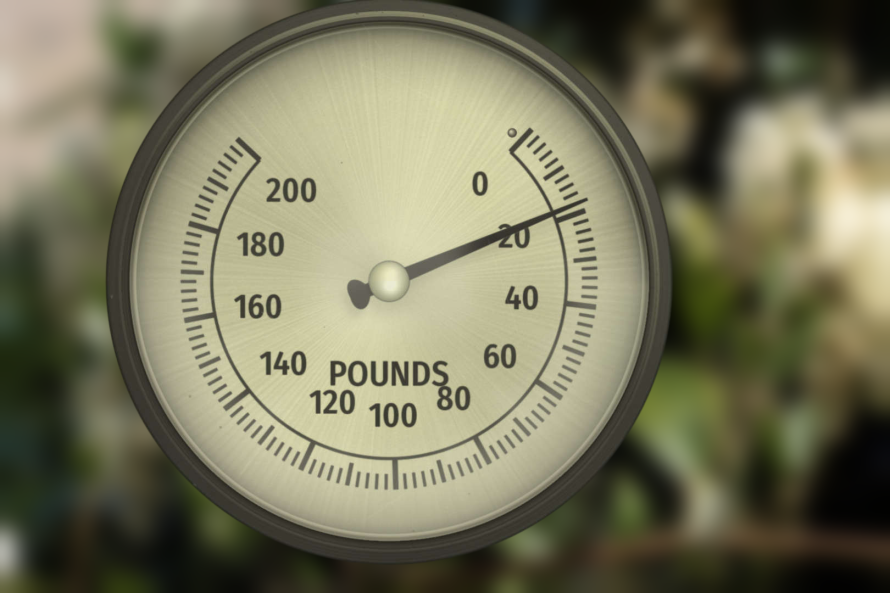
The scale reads 18; lb
